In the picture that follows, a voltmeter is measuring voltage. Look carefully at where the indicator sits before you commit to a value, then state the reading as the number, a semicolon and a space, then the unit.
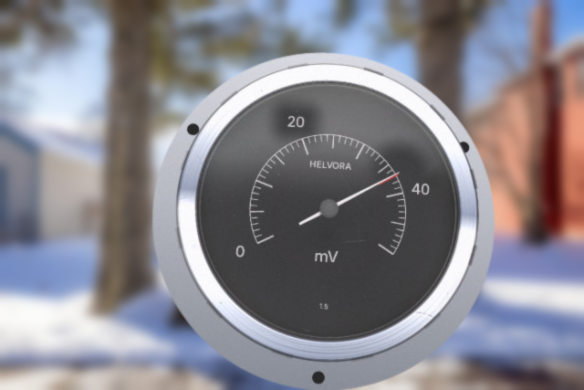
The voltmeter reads 37; mV
